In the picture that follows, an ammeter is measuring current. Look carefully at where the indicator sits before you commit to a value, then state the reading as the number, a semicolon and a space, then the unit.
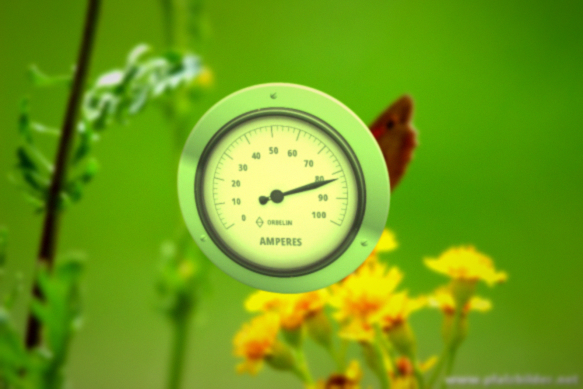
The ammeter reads 82; A
